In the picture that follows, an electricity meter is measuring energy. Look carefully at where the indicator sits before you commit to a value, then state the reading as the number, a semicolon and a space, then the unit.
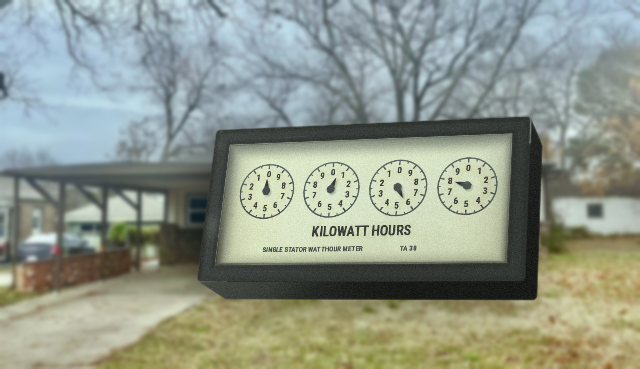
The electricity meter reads 58; kWh
